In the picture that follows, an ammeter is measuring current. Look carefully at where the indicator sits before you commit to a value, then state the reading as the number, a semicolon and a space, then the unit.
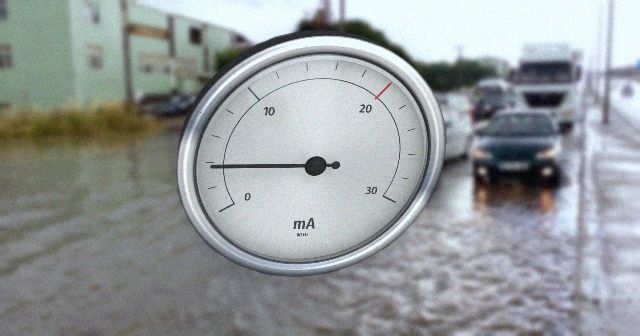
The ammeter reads 4; mA
